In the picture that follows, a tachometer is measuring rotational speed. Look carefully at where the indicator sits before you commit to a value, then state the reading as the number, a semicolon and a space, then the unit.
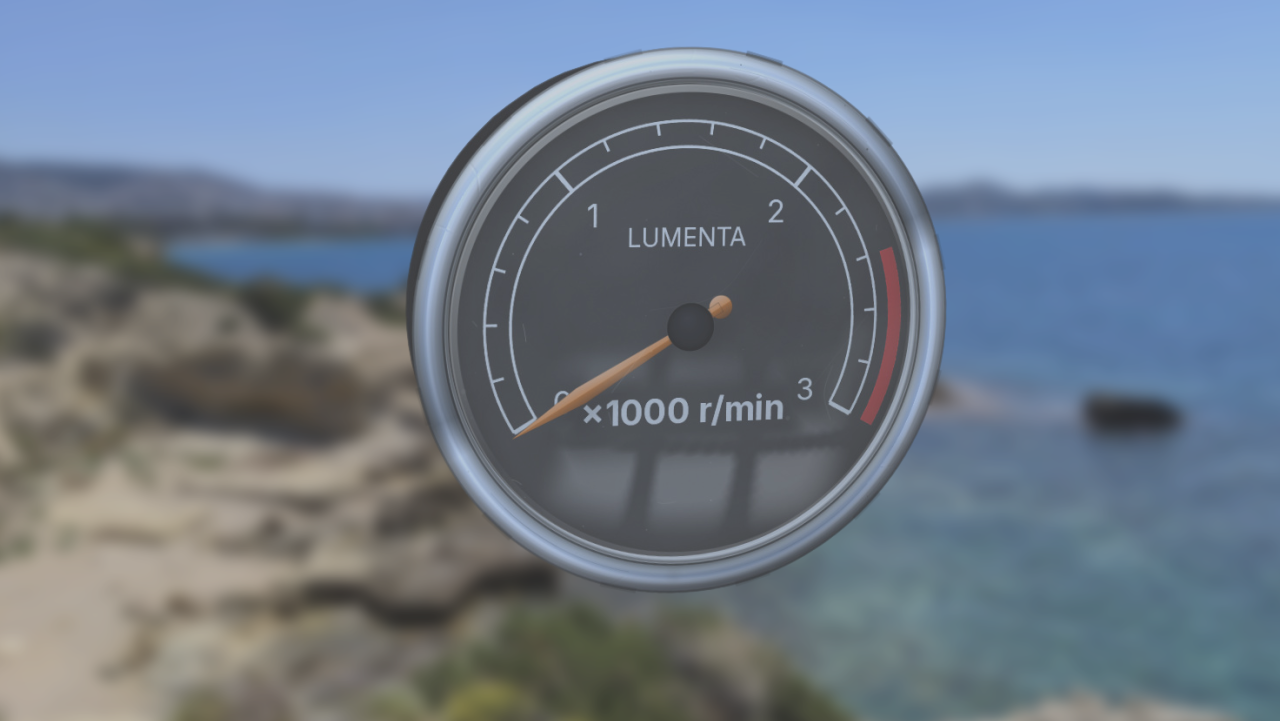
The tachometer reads 0; rpm
